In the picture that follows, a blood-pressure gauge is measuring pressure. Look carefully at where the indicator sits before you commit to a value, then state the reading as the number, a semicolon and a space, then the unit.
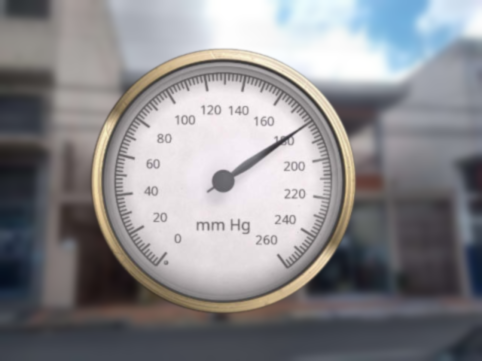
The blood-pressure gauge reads 180; mmHg
